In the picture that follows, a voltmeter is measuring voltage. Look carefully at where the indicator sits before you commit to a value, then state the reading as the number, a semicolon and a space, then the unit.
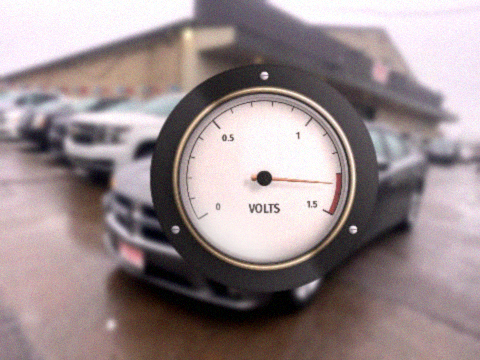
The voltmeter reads 1.35; V
